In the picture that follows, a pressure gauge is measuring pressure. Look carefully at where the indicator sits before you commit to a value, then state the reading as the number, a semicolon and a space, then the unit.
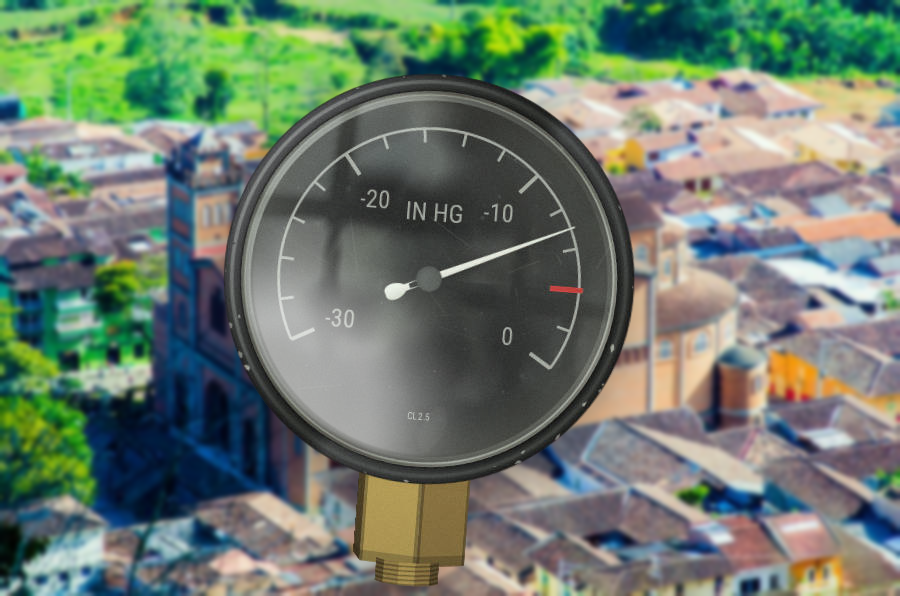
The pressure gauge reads -7; inHg
